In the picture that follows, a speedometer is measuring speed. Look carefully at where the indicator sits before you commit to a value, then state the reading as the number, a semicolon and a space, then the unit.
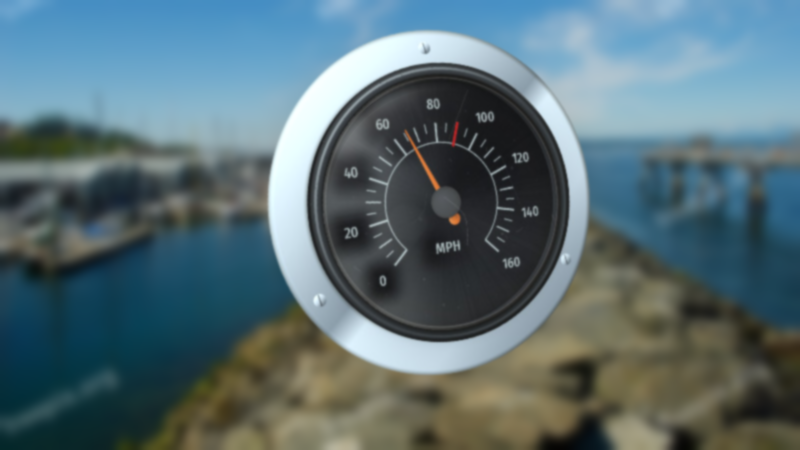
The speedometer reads 65; mph
